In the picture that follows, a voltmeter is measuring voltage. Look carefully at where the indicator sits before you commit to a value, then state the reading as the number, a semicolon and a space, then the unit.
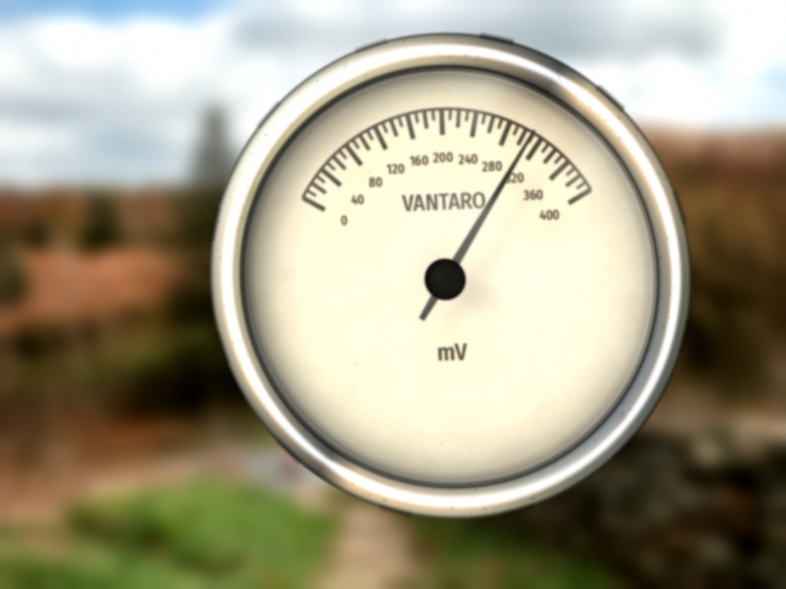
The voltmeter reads 310; mV
